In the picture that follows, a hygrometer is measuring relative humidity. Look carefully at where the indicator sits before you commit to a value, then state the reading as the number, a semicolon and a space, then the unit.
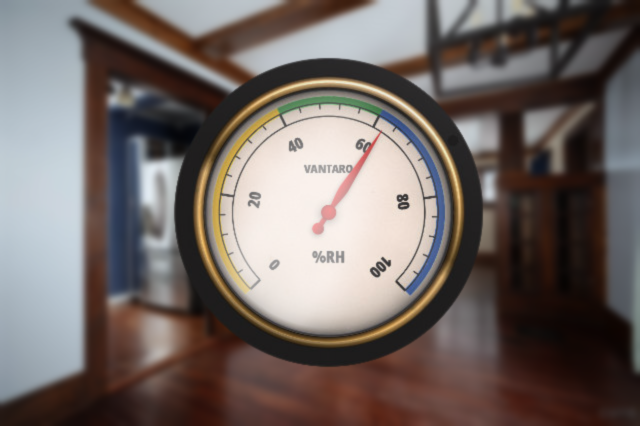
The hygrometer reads 62; %
